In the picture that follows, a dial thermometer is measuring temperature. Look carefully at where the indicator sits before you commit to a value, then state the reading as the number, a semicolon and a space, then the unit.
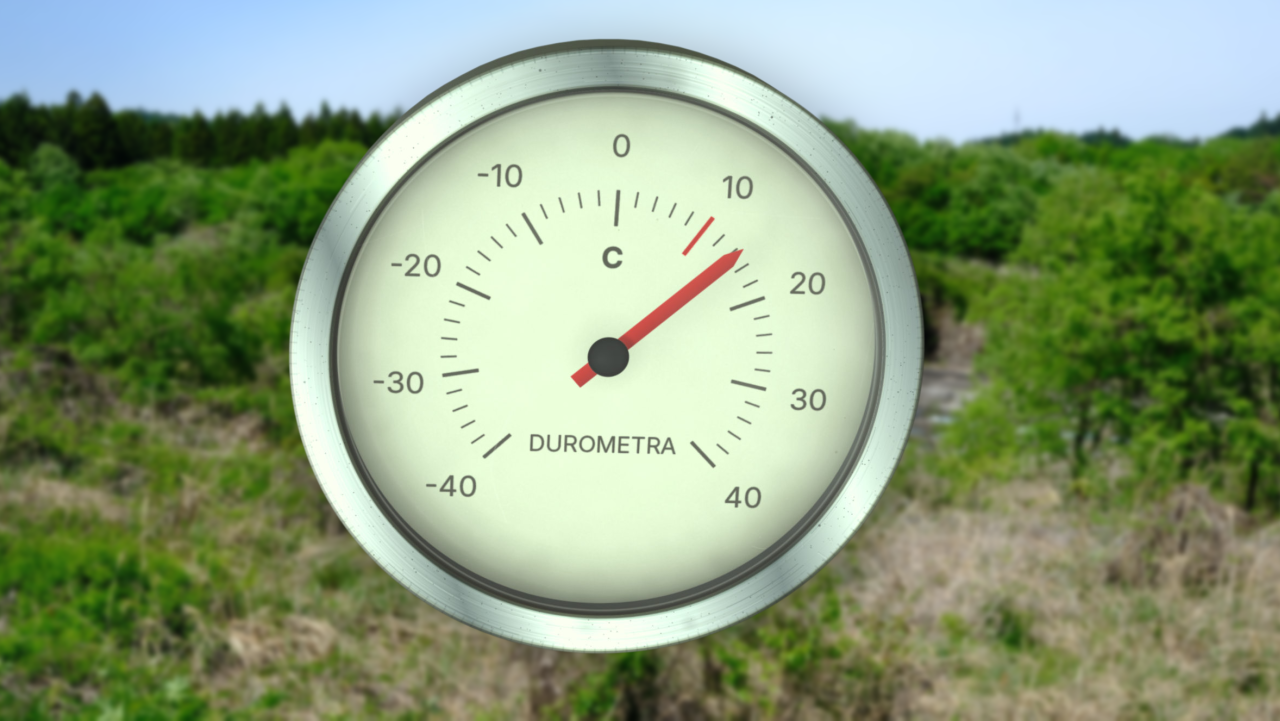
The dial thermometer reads 14; °C
